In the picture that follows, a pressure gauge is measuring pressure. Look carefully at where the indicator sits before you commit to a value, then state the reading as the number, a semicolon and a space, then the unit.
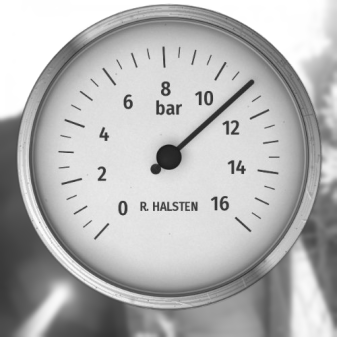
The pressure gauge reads 11; bar
